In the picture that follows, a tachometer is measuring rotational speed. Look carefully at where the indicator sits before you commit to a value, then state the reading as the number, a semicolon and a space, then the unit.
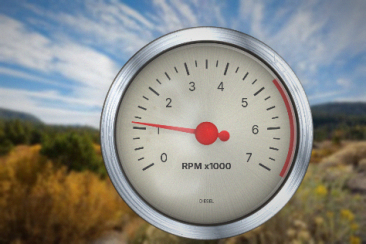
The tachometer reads 1125; rpm
